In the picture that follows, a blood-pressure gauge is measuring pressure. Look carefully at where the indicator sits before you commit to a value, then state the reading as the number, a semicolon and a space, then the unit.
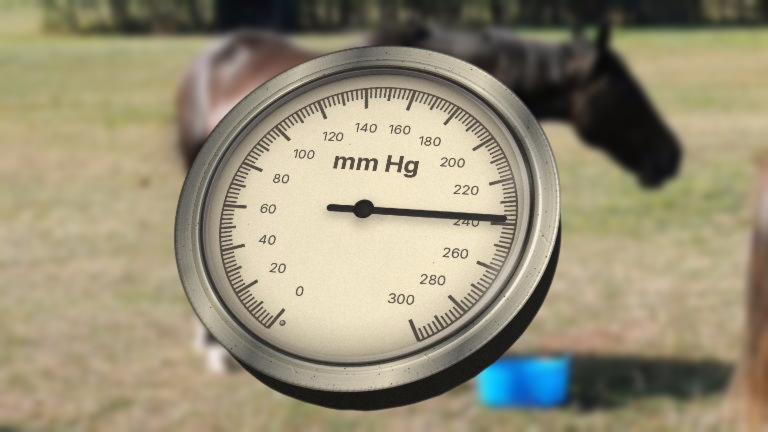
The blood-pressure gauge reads 240; mmHg
